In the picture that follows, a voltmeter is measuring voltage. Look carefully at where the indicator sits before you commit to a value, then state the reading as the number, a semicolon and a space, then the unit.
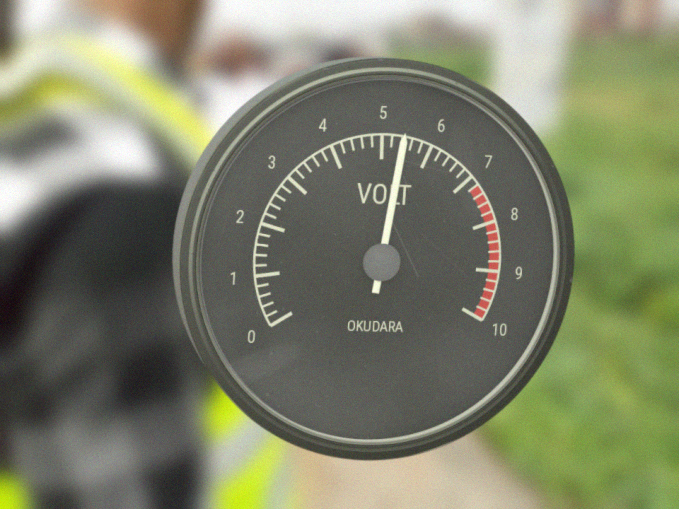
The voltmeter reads 5.4; V
